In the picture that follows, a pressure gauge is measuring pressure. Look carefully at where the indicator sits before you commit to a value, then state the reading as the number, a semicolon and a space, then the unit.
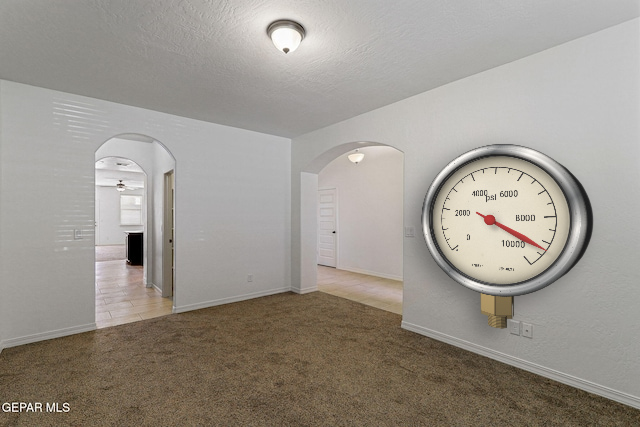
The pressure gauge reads 9250; psi
